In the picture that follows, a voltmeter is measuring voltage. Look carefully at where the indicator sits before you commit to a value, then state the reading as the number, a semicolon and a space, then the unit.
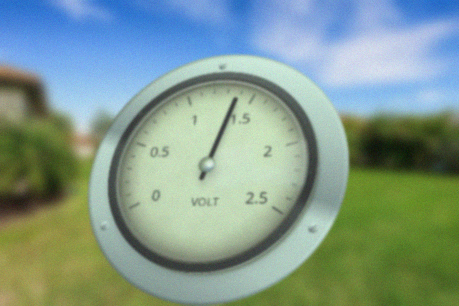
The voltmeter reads 1.4; V
